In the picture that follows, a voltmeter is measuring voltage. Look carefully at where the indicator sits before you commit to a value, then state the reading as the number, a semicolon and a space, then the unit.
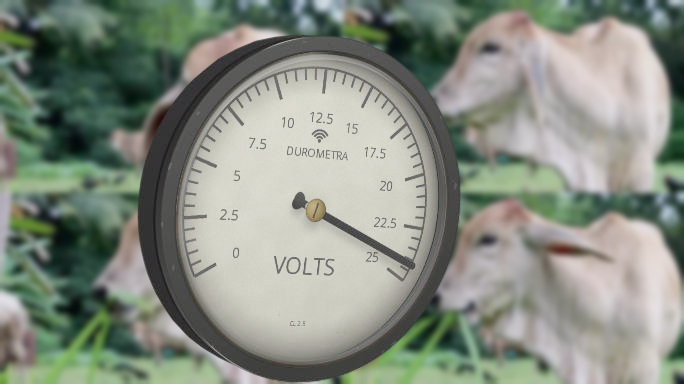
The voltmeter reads 24.25; V
